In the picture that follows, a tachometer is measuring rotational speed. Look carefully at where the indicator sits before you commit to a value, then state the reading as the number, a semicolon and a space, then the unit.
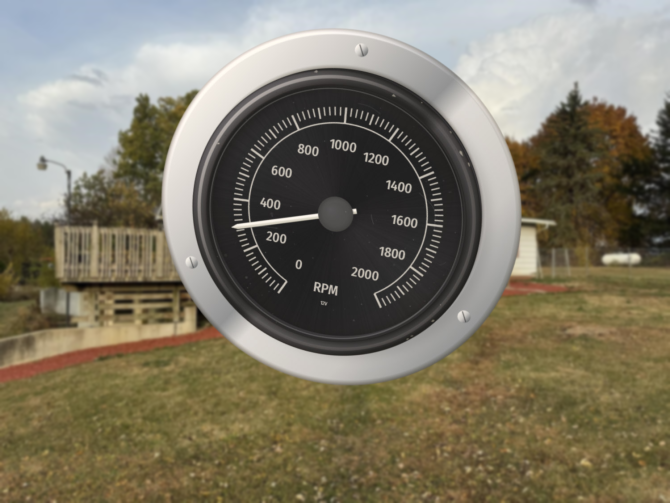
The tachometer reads 300; rpm
